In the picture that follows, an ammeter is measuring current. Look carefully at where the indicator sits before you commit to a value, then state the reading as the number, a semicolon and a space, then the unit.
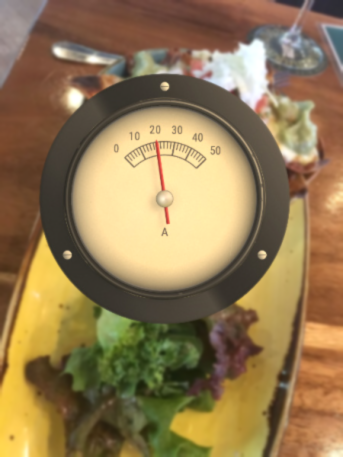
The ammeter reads 20; A
